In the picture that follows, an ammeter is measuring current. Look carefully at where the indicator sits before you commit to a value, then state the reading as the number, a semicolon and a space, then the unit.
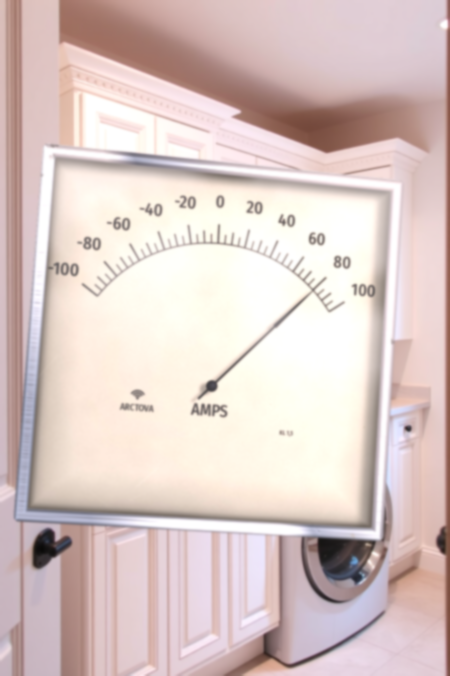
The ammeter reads 80; A
